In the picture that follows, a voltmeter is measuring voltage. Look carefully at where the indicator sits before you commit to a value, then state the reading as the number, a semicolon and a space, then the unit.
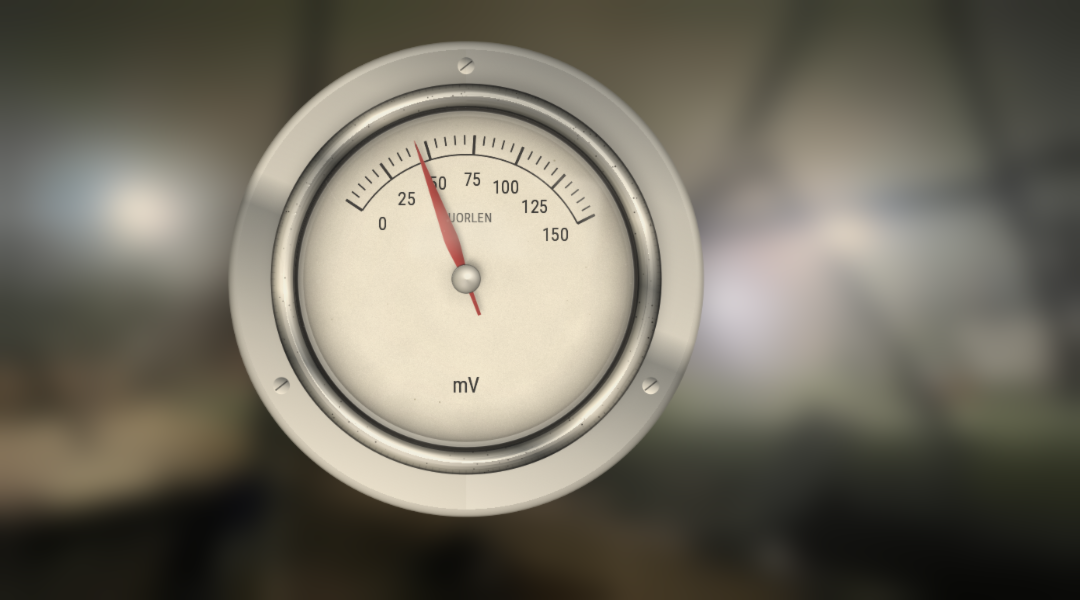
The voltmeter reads 45; mV
